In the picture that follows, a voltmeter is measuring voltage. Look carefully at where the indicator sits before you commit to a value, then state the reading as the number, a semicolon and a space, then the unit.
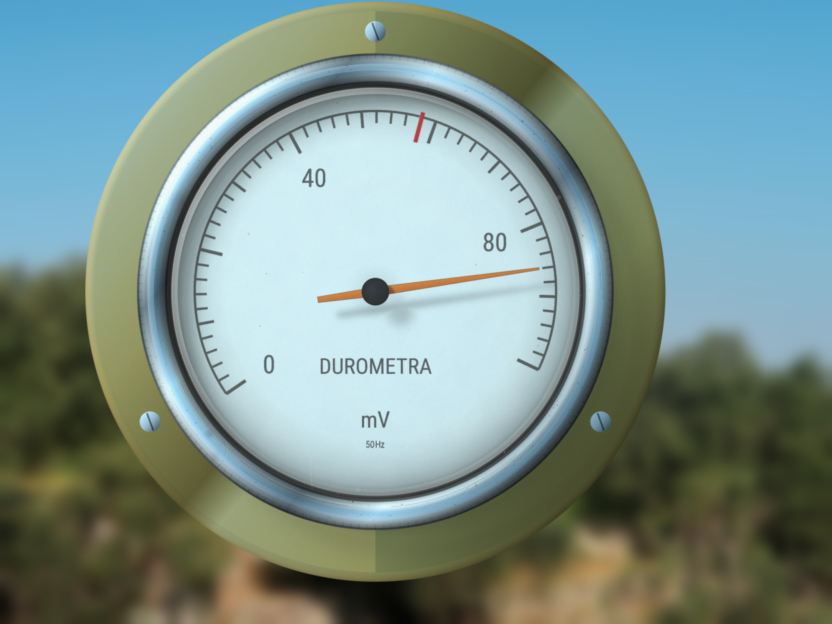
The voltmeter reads 86; mV
